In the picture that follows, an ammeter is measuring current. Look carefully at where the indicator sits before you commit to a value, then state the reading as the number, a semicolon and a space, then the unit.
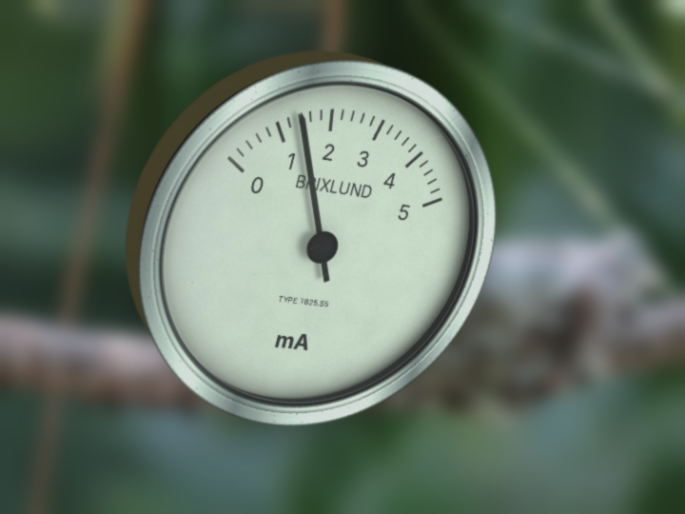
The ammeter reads 1.4; mA
